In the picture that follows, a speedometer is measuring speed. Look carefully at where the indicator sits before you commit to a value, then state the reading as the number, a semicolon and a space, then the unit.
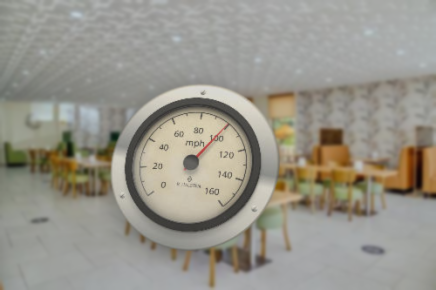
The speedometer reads 100; mph
